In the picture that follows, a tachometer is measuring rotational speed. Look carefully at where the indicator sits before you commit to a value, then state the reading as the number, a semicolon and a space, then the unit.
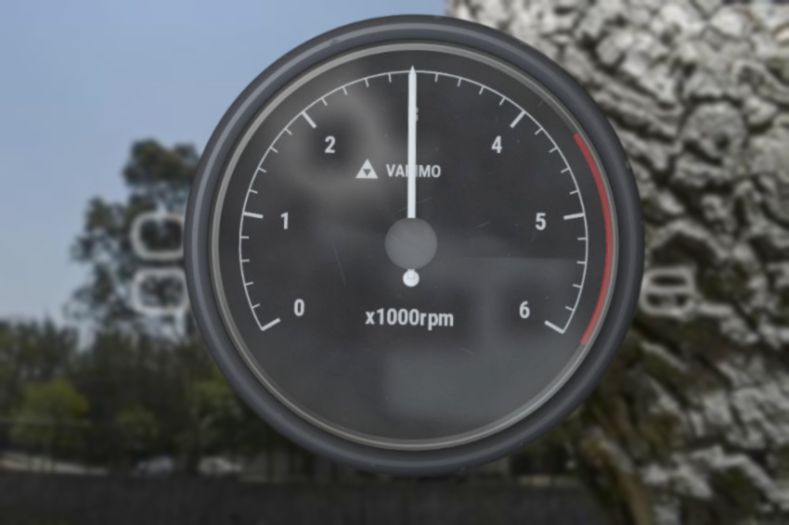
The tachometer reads 3000; rpm
